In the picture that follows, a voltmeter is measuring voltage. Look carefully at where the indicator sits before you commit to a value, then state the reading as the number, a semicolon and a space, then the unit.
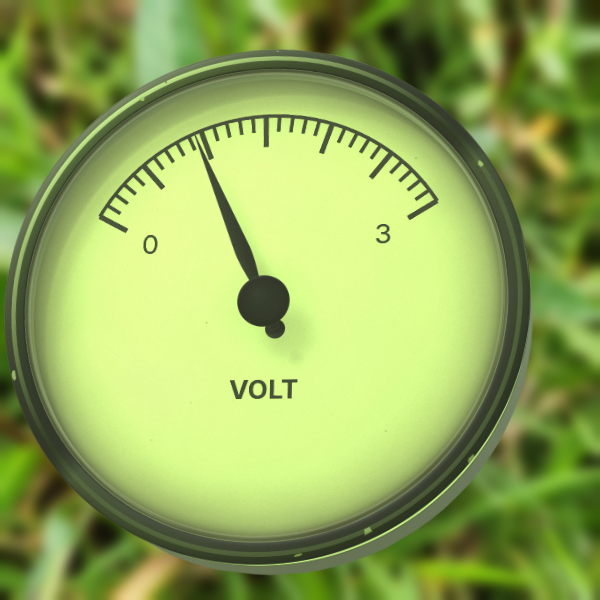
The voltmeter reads 0.95; V
